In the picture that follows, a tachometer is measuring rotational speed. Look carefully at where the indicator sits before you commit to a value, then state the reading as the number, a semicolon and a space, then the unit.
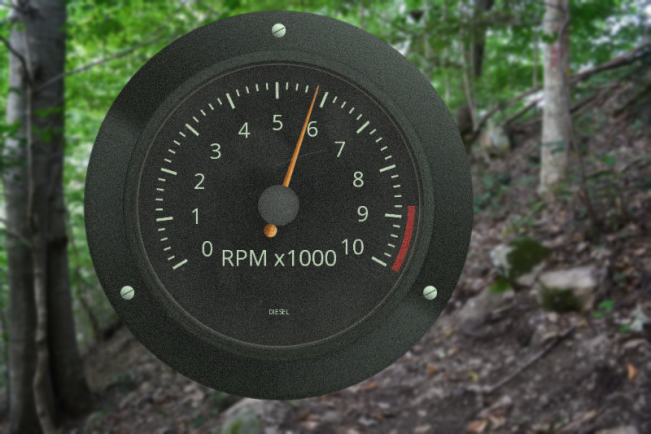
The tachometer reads 5800; rpm
